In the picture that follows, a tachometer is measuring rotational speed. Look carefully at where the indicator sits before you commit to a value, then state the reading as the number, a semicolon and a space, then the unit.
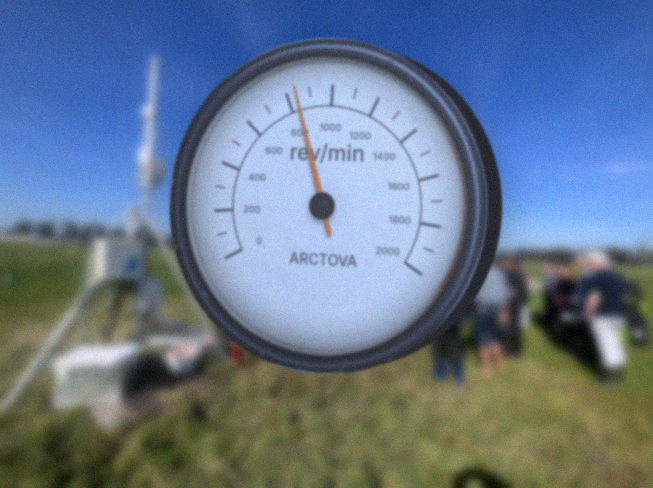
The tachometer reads 850; rpm
